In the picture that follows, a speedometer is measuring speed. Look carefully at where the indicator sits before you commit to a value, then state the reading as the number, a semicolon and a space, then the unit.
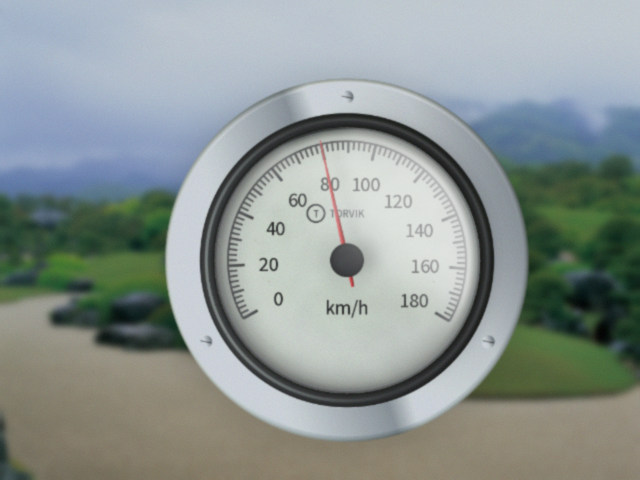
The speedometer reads 80; km/h
